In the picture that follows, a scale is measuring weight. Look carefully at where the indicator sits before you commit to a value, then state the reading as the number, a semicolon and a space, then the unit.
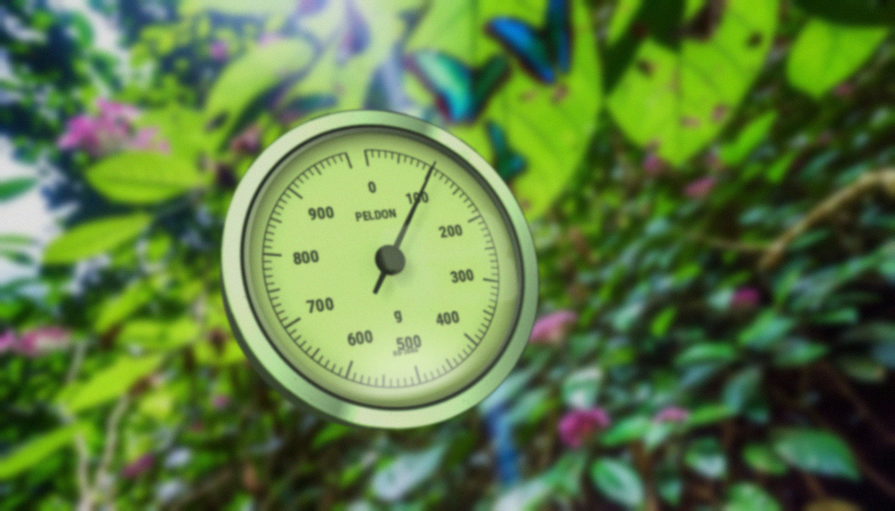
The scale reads 100; g
